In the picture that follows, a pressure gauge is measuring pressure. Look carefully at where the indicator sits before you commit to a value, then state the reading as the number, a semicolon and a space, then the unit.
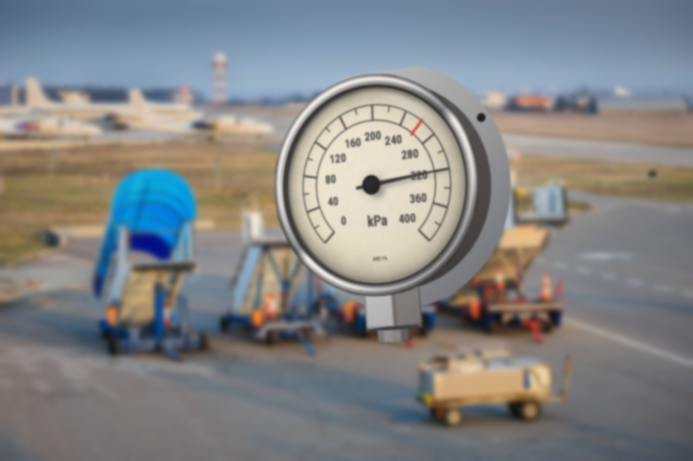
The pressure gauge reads 320; kPa
